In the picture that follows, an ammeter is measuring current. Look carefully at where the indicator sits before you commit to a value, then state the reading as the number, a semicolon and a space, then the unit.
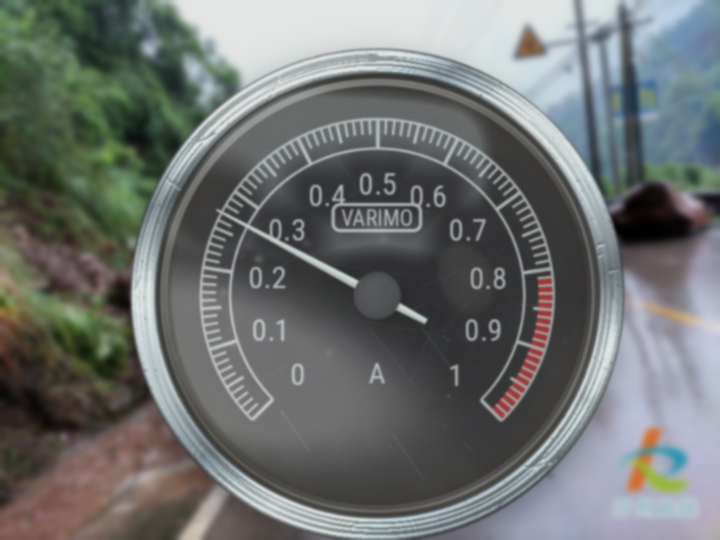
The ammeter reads 0.27; A
